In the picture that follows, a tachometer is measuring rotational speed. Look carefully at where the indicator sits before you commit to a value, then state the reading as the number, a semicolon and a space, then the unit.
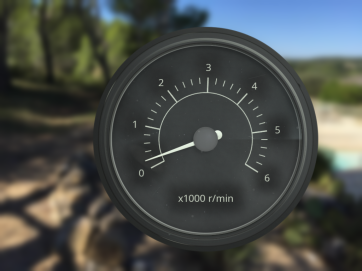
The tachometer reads 200; rpm
